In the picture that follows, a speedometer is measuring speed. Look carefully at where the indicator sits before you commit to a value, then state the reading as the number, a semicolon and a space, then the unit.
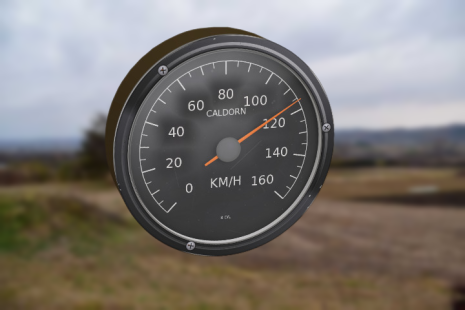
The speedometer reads 115; km/h
